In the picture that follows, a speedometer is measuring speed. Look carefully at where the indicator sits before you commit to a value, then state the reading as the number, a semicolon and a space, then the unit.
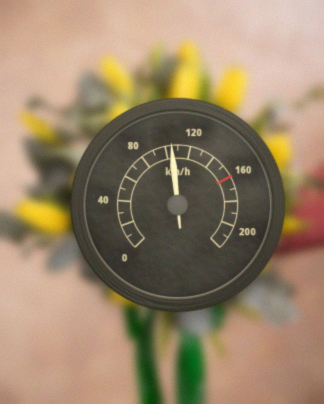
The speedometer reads 105; km/h
